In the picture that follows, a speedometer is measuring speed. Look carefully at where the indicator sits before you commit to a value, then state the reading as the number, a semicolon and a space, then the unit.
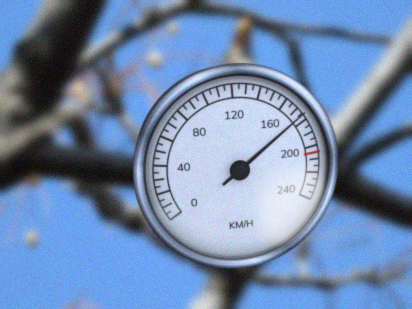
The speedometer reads 175; km/h
